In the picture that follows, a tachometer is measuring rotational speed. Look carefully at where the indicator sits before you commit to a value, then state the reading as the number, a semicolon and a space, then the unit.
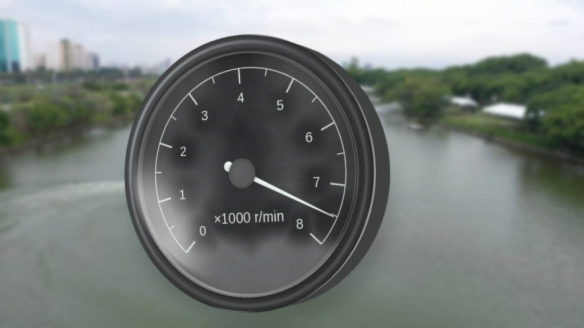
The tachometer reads 7500; rpm
